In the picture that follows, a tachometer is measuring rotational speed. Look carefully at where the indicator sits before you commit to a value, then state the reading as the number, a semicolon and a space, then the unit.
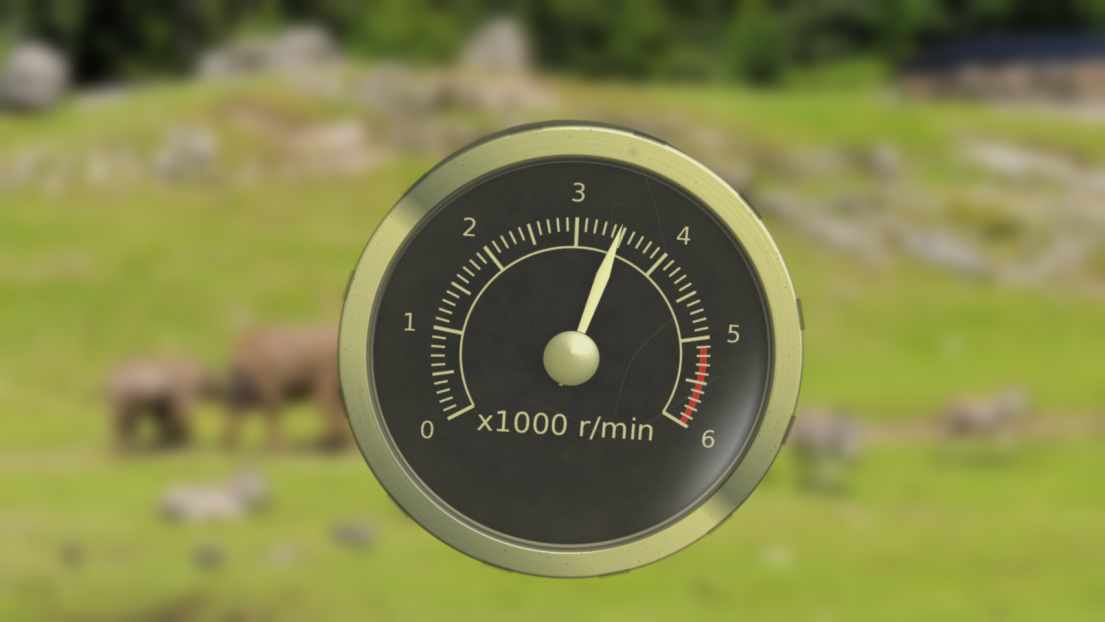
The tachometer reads 3450; rpm
